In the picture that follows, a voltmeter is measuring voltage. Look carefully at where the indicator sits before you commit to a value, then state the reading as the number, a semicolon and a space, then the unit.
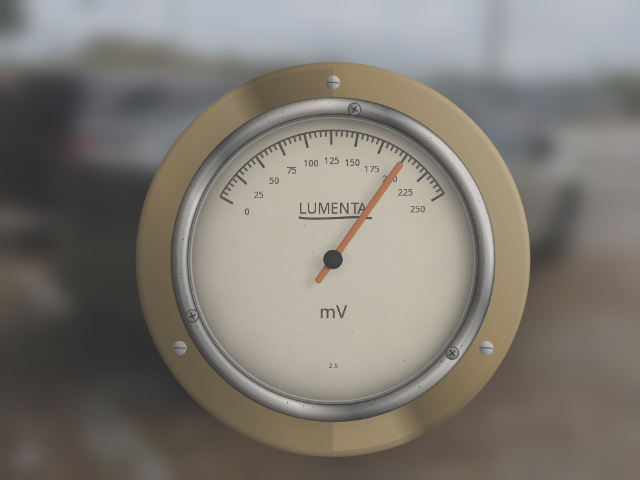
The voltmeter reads 200; mV
